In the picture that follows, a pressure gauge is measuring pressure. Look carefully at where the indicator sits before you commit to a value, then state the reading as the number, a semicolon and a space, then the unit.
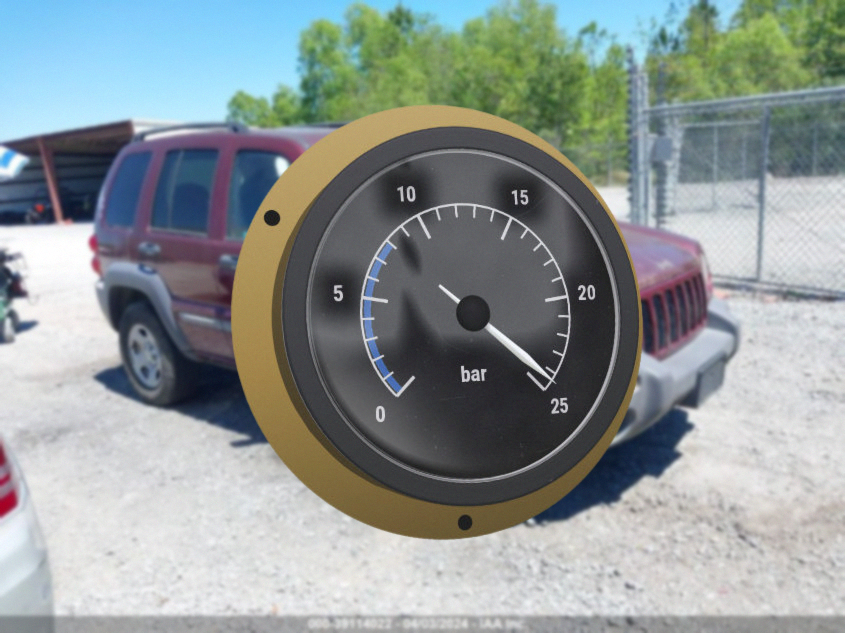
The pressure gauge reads 24.5; bar
